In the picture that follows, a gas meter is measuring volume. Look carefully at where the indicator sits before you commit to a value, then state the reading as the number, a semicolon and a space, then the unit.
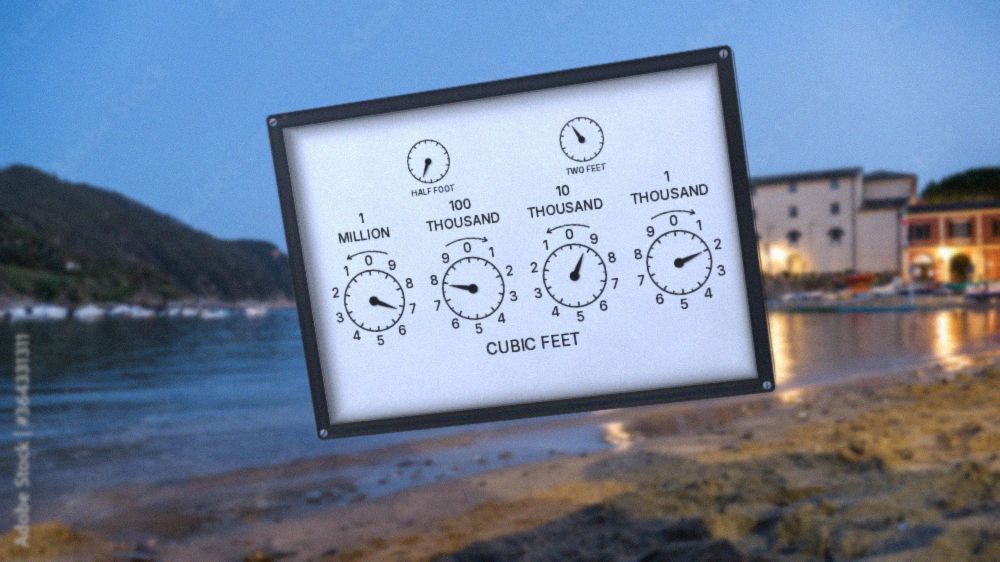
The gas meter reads 679200; ft³
